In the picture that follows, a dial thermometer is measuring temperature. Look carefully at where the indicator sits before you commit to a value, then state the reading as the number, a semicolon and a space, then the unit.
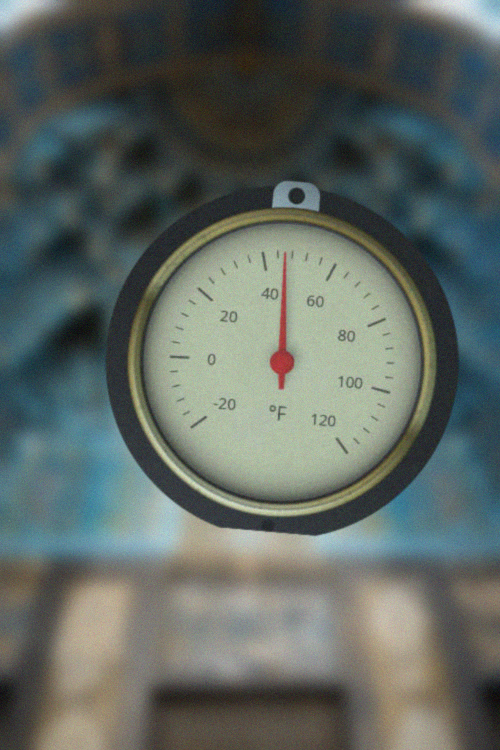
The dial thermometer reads 46; °F
